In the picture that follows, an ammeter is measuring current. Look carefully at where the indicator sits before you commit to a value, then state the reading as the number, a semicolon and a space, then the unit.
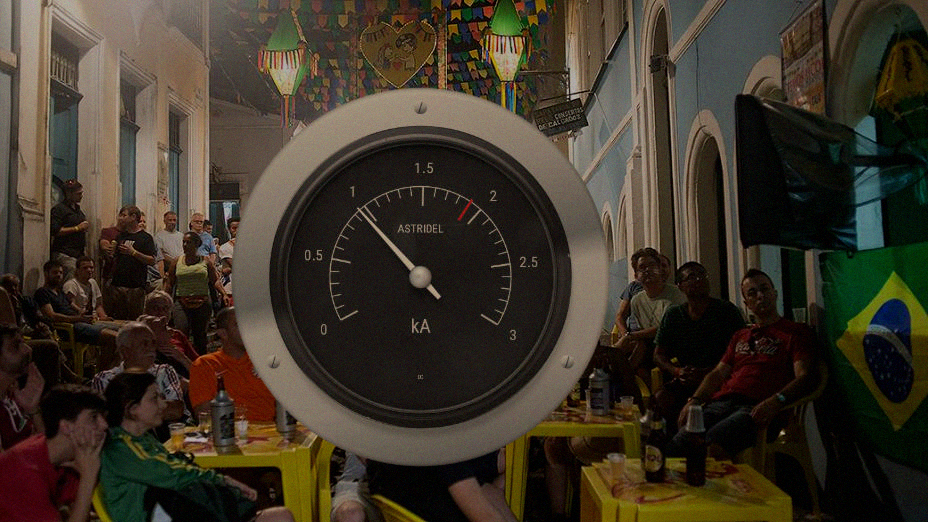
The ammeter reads 0.95; kA
